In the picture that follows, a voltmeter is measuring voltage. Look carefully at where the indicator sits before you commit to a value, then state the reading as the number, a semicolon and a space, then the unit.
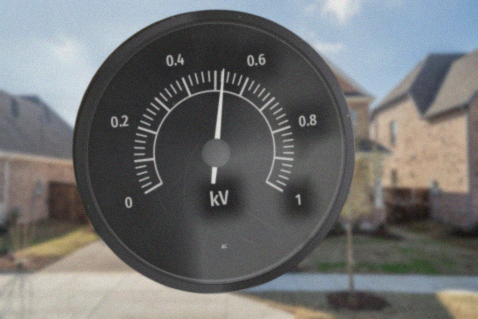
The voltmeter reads 0.52; kV
